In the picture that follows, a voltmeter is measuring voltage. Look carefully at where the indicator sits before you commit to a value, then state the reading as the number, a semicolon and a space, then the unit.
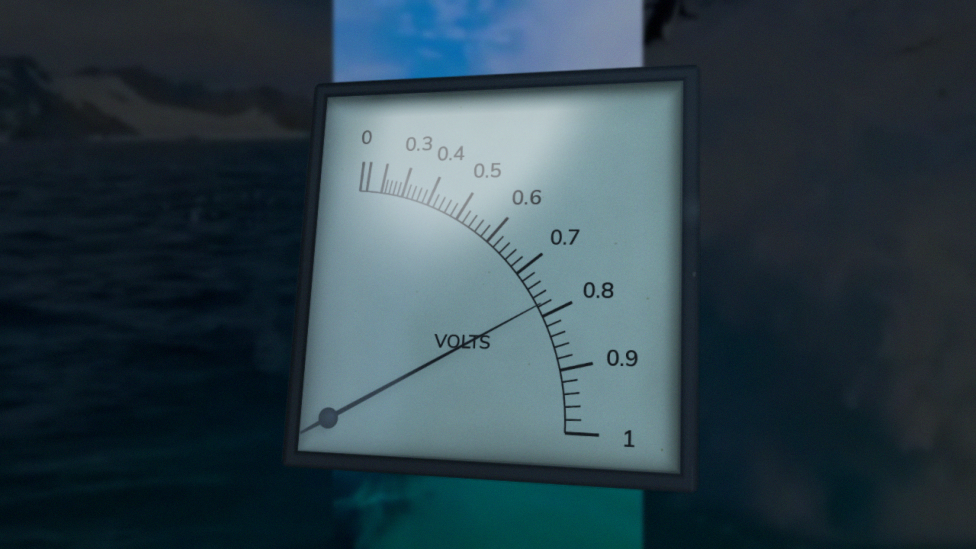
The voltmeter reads 0.78; V
